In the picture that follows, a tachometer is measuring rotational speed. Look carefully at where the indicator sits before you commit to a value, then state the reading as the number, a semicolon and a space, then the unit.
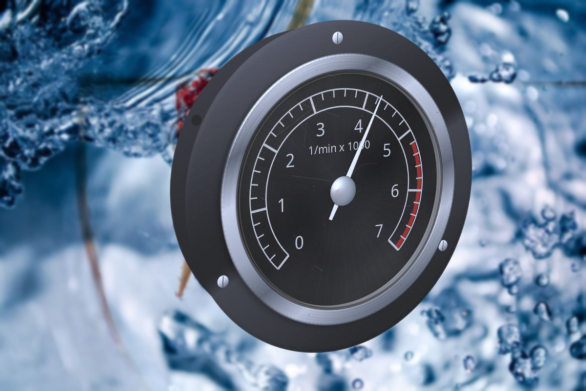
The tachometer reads 4200; rpm
